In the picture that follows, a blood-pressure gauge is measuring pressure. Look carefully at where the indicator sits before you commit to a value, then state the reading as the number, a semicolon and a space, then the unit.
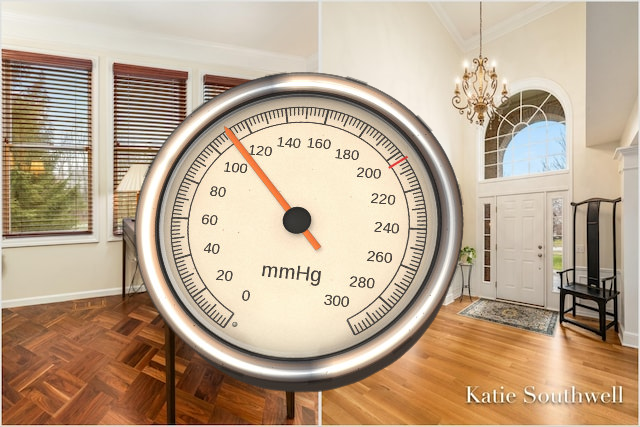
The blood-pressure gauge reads 110; mmHg
